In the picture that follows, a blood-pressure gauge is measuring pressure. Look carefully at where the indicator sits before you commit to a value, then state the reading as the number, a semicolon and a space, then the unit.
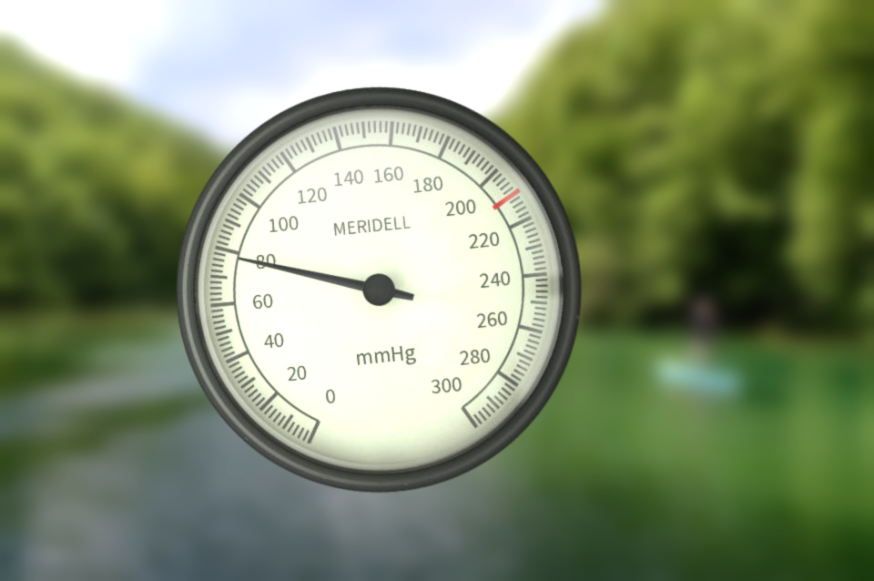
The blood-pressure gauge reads 78; mmHg
